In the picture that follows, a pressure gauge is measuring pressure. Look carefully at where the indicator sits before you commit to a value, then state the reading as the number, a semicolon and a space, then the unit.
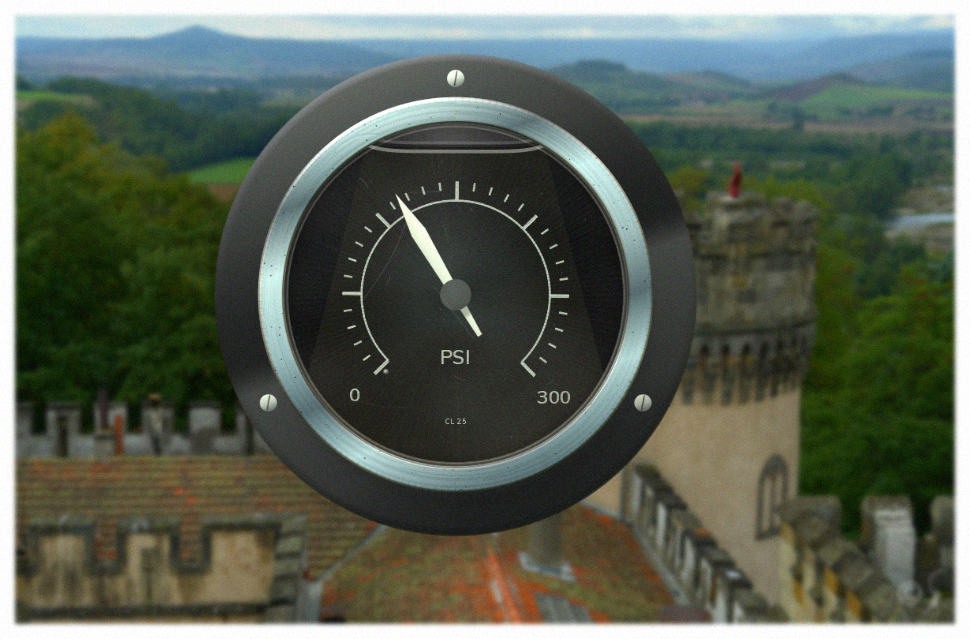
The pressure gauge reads 115; psi
